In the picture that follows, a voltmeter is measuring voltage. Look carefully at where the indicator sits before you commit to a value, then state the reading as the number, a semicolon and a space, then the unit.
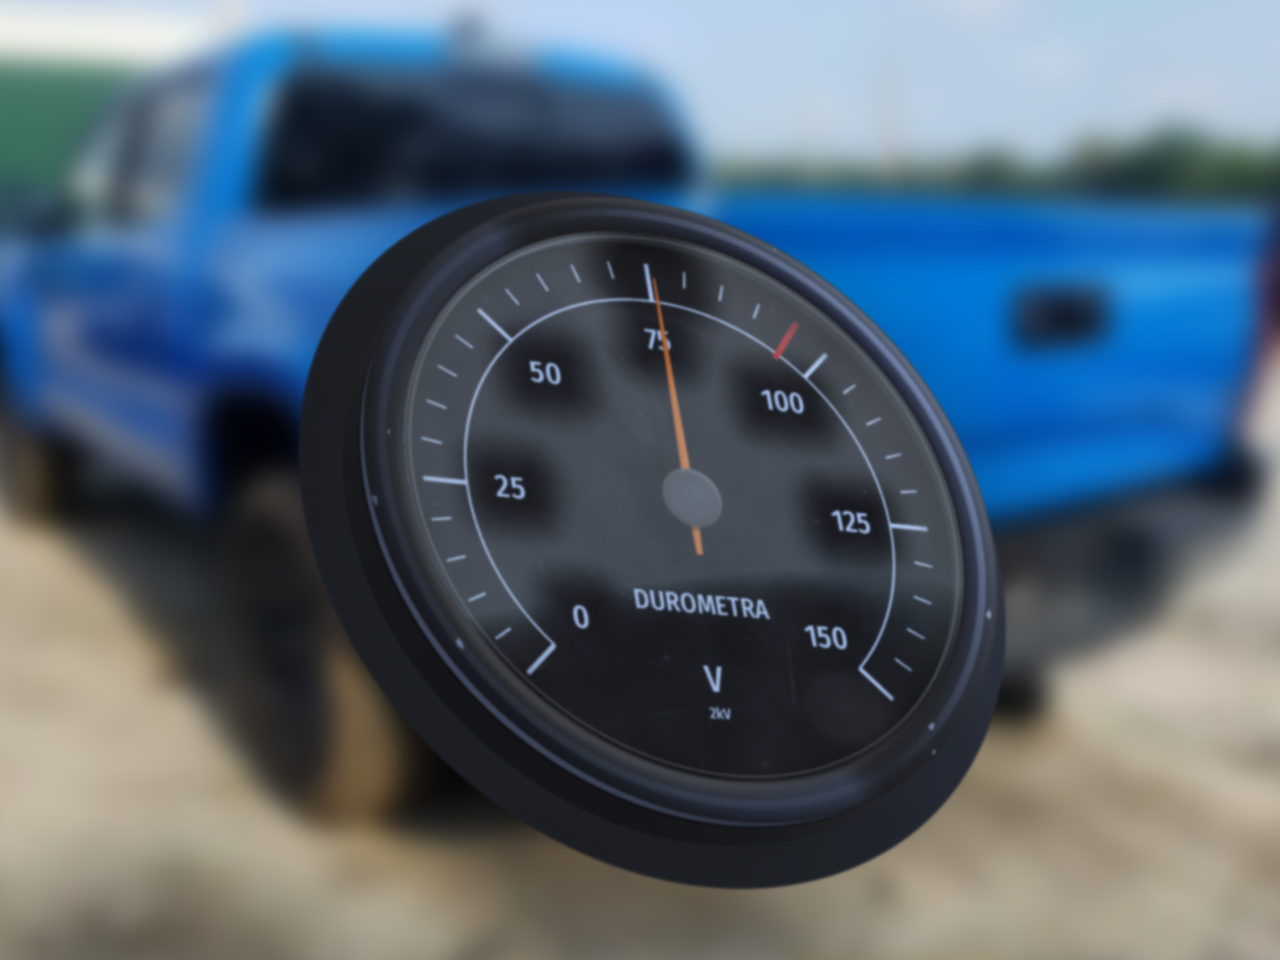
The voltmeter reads 75; V
